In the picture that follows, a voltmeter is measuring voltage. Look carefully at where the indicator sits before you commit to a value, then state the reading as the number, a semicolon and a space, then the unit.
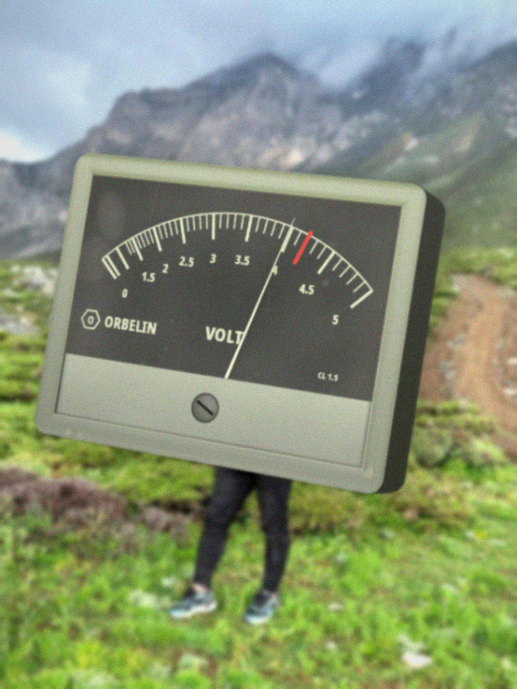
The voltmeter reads 4; V
